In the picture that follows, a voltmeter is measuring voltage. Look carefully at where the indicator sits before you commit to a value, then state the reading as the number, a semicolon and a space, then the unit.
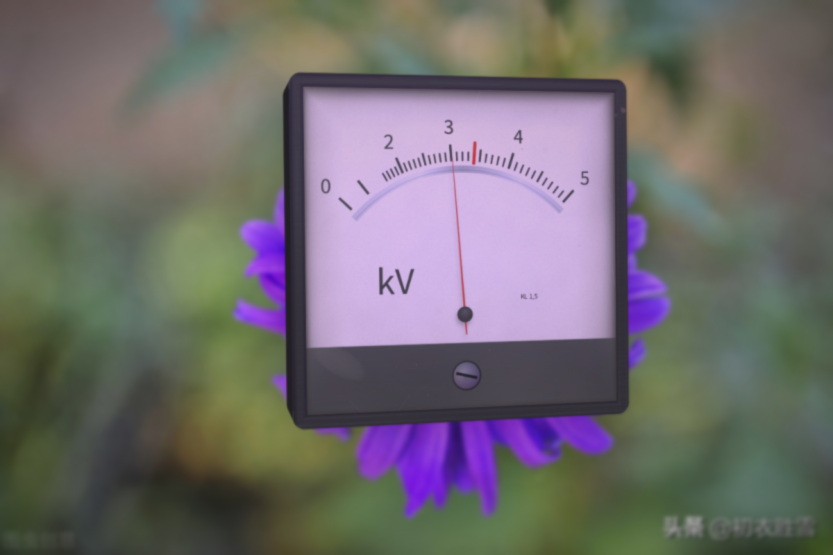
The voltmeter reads 3; kV
